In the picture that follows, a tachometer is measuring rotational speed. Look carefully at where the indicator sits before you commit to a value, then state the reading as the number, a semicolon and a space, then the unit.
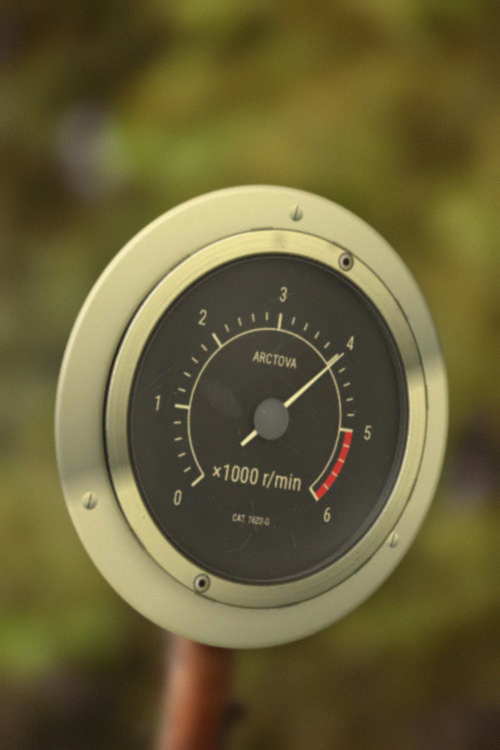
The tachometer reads 4000; rpm
